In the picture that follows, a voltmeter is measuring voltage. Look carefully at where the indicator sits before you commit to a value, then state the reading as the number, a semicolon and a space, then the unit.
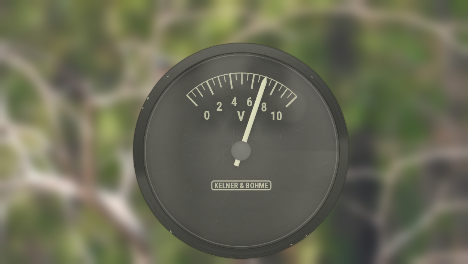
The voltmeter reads 7; V
